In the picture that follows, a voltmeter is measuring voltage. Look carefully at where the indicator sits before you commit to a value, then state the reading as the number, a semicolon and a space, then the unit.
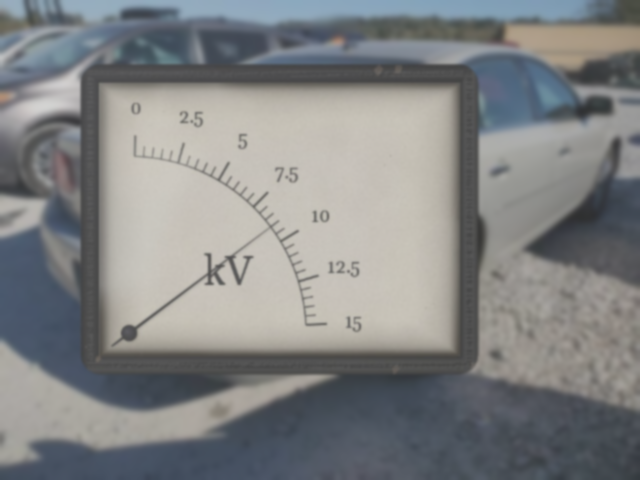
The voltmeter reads 9; kV
